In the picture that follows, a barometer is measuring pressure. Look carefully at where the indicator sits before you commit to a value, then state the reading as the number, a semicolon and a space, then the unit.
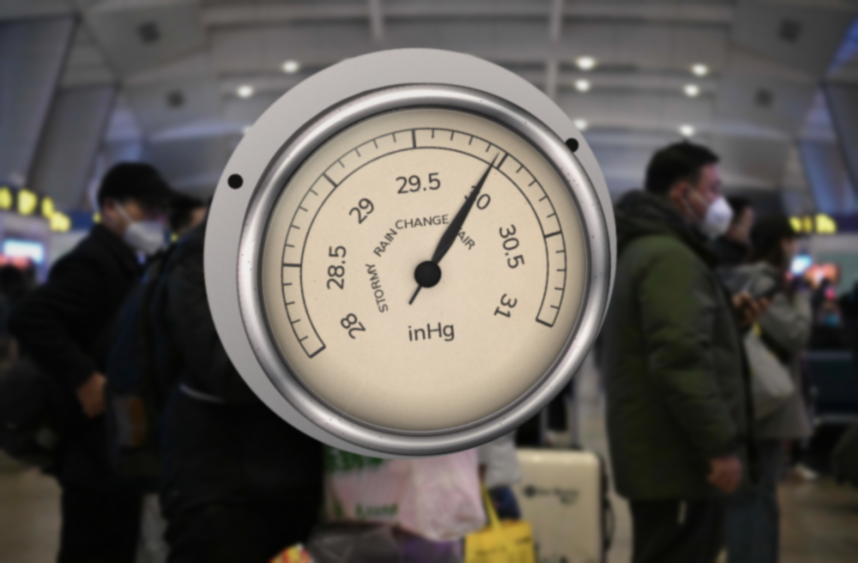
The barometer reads 29.95; inHg
